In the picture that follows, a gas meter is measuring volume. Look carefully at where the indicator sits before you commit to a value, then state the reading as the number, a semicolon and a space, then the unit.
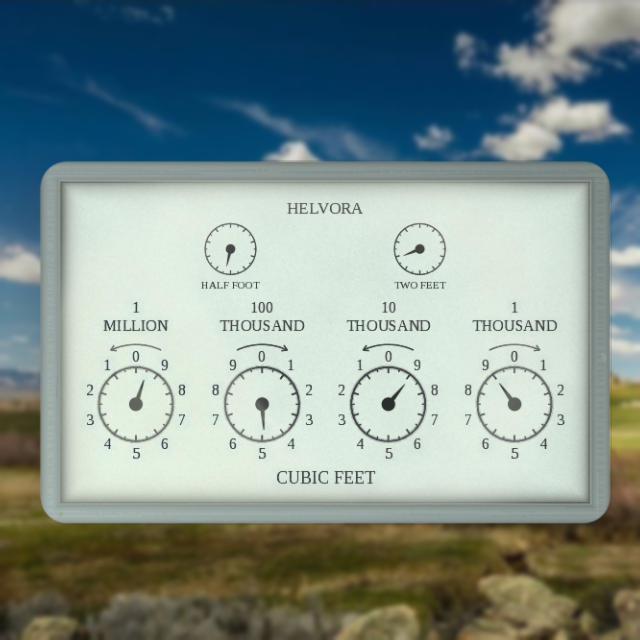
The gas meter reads 948900; ft³
